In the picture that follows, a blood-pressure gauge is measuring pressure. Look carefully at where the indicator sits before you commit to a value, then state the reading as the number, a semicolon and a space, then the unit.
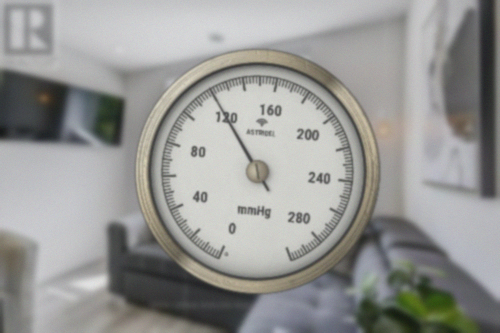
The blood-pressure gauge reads 120; mmHg
